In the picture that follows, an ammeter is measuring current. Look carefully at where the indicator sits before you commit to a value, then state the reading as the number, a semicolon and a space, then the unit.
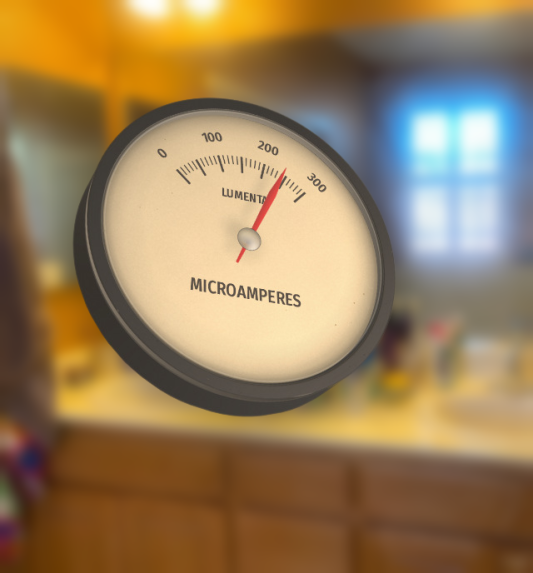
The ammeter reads 240; µA
